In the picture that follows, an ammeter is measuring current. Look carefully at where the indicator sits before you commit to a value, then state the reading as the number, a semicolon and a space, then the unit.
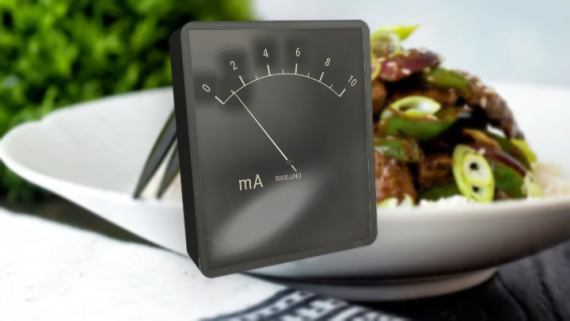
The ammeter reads 1; mA
